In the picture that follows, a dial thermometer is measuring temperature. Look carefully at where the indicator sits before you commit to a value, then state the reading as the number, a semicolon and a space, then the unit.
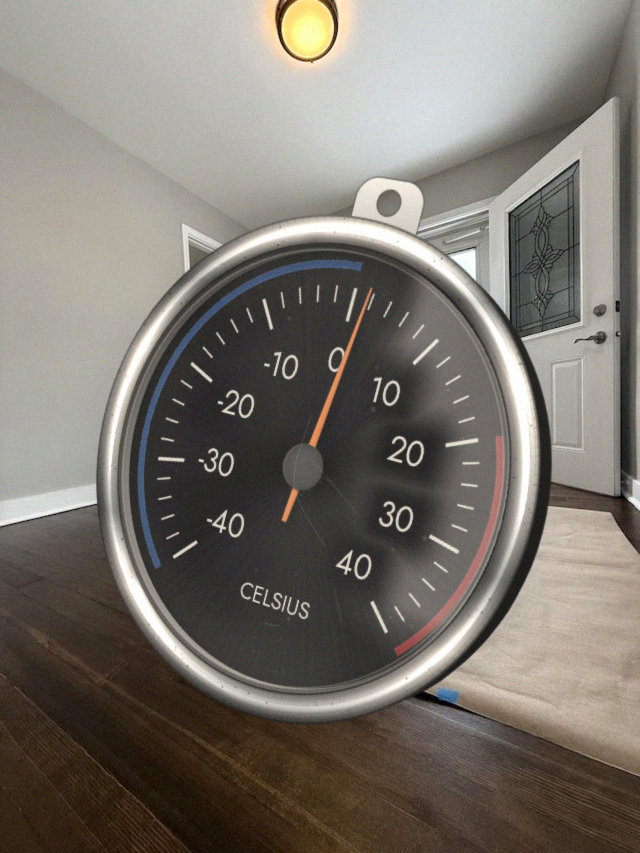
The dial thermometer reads 2; °C
